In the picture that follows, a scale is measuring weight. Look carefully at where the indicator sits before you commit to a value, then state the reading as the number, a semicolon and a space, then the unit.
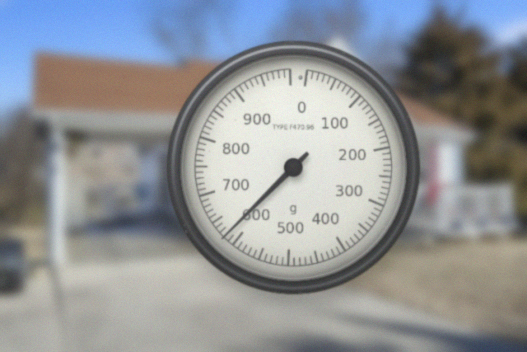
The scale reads 620; g
